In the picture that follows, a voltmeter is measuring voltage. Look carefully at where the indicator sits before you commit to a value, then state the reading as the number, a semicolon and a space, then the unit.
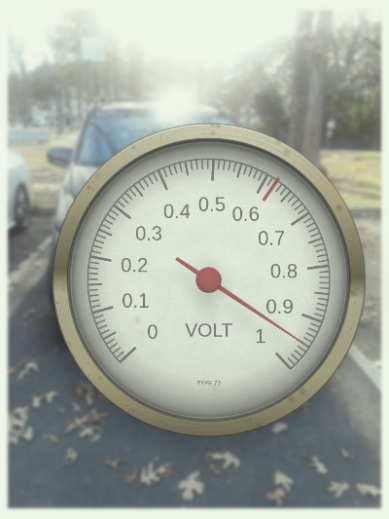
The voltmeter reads 0.95; V
